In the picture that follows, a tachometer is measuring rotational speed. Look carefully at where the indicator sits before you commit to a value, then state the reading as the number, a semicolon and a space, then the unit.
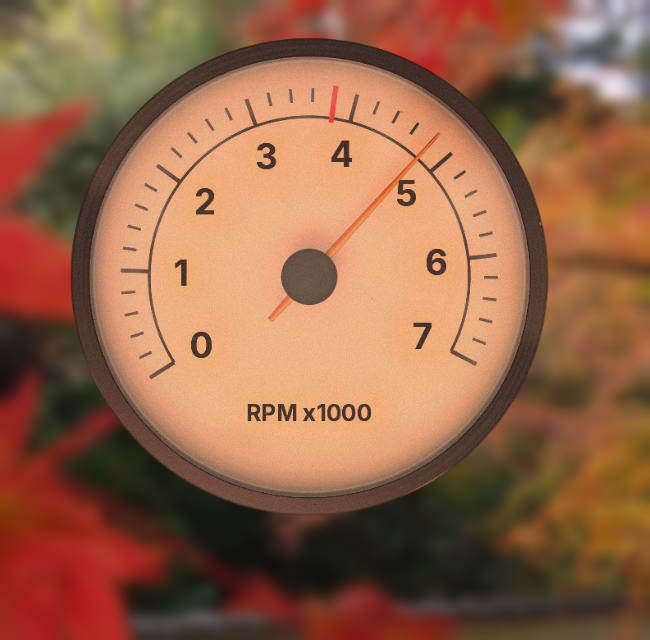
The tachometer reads 4800; rpm
